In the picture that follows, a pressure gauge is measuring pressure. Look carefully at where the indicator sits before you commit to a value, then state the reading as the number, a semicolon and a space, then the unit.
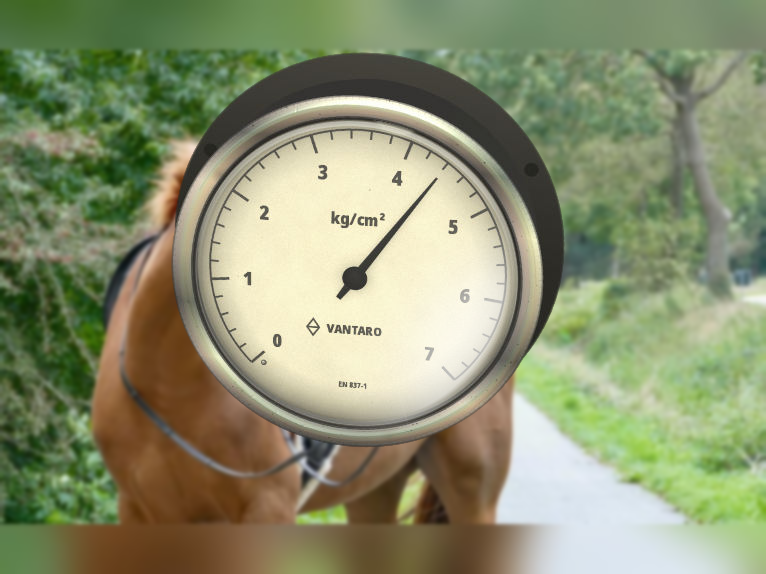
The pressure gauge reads 4.4; kg/cm²
